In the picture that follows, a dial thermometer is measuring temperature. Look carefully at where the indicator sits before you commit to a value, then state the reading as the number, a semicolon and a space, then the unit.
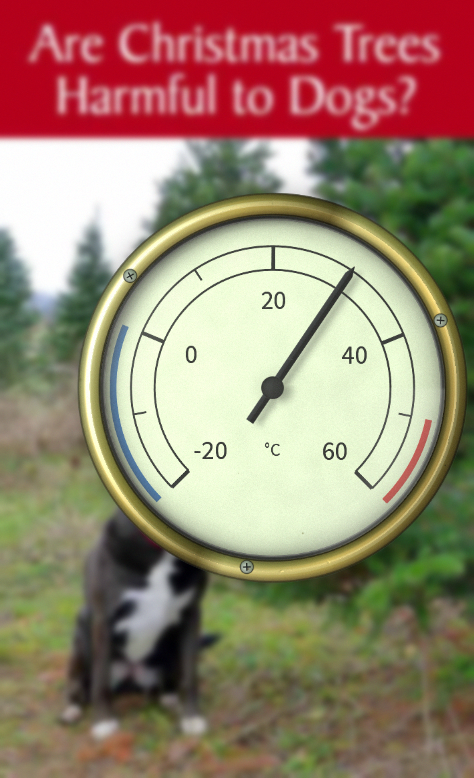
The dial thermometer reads 30; °C
